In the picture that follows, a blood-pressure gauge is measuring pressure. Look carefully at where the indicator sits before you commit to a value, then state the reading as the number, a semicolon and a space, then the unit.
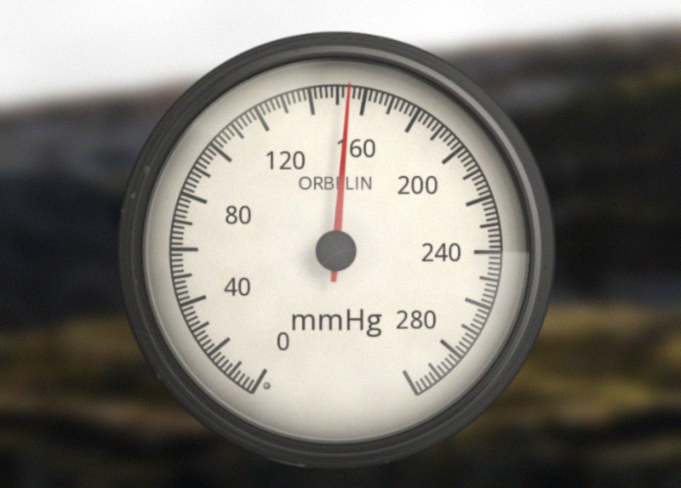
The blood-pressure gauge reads 154; mmHg
